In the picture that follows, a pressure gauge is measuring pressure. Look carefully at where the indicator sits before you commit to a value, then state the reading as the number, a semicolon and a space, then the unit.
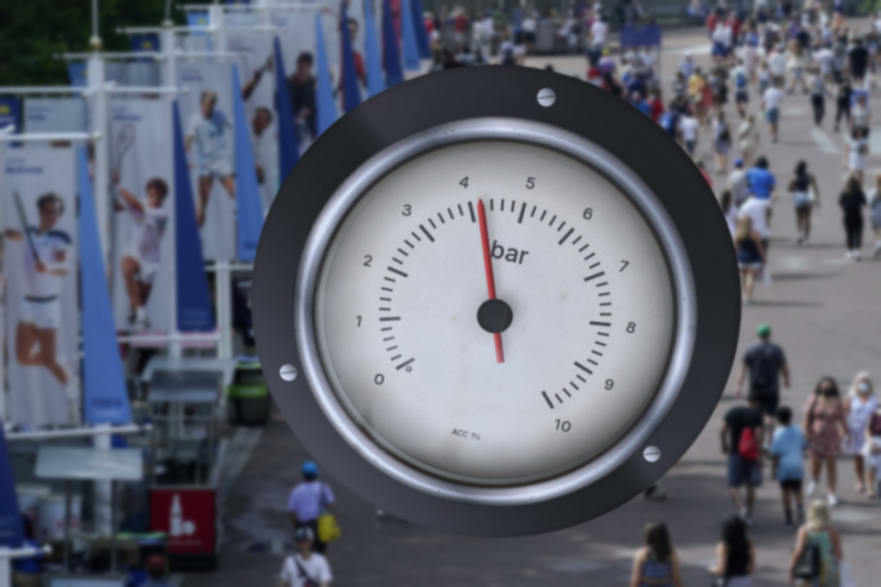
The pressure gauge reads 4.2; bar
